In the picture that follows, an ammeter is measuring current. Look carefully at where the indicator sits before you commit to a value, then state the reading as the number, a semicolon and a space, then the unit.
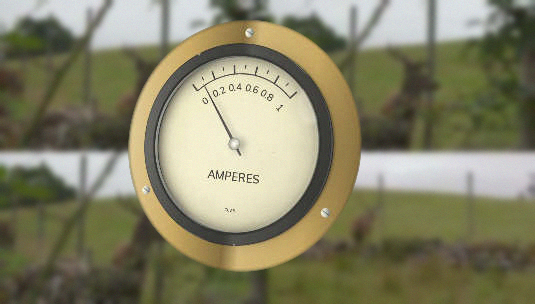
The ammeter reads 0.1; A
